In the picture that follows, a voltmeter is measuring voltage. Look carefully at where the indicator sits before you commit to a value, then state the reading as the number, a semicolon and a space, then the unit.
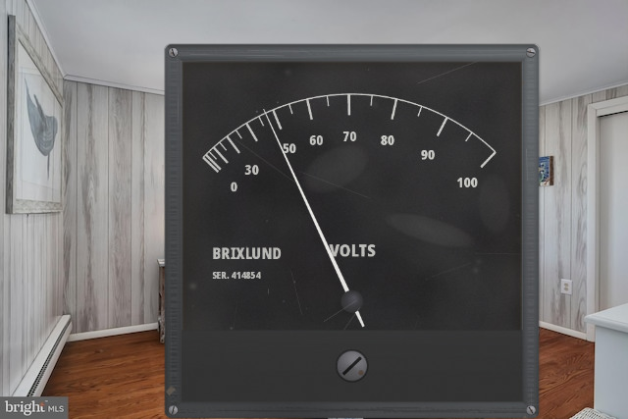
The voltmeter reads 47.5; V
